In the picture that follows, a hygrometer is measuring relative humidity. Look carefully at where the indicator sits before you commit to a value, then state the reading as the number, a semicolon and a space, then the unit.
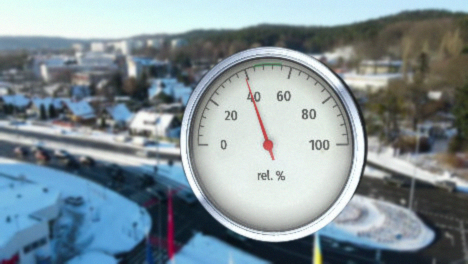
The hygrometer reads 40; %
